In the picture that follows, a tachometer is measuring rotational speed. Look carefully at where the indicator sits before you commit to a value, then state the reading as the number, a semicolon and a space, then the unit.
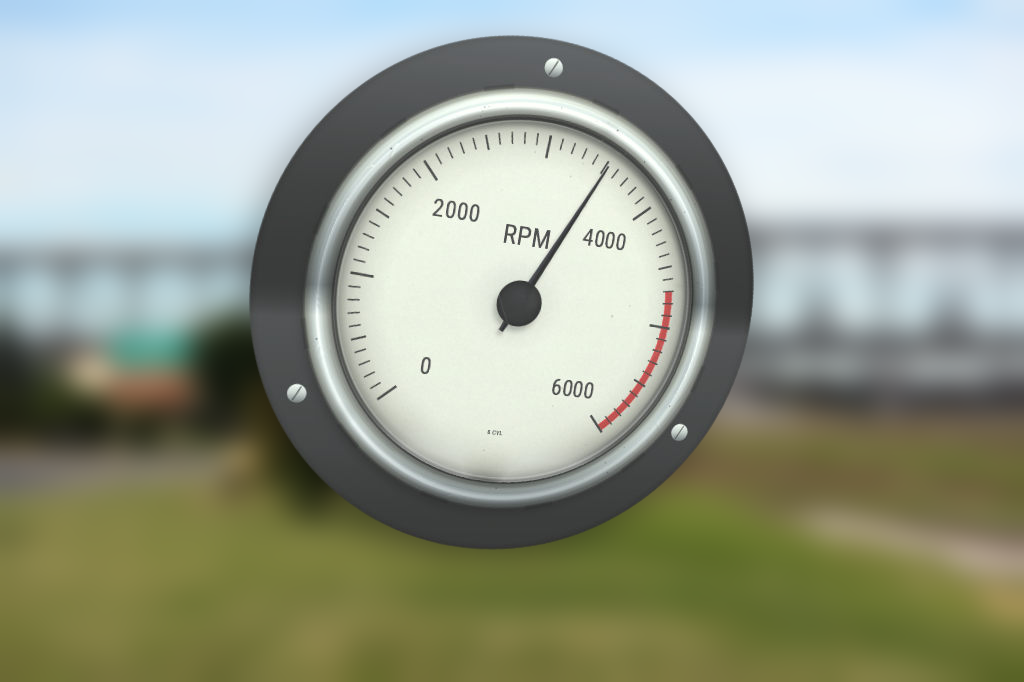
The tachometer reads 3500; rpm
